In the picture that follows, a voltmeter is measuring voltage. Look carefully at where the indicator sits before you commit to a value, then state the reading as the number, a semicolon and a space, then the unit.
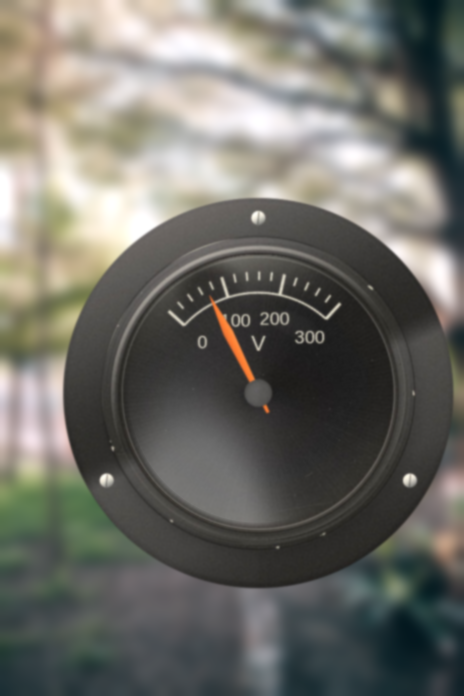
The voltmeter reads 70; V
